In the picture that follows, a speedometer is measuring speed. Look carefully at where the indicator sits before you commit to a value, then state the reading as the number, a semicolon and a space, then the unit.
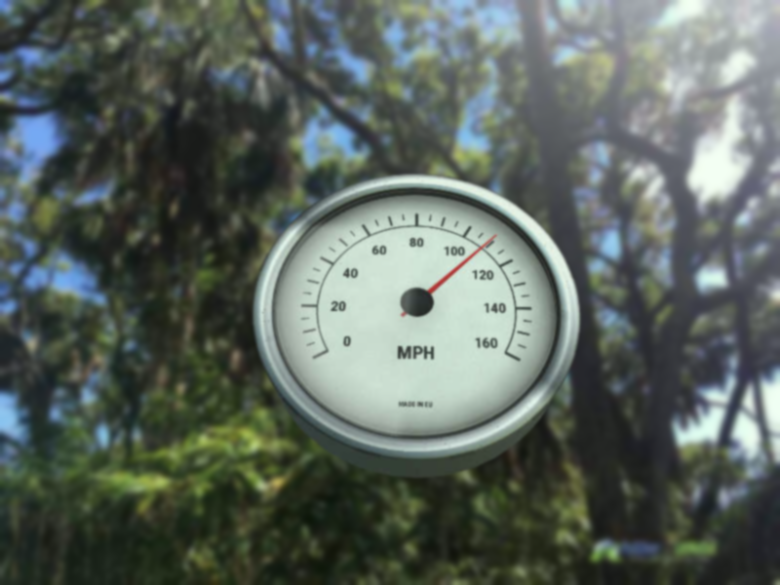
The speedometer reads 110; mph
